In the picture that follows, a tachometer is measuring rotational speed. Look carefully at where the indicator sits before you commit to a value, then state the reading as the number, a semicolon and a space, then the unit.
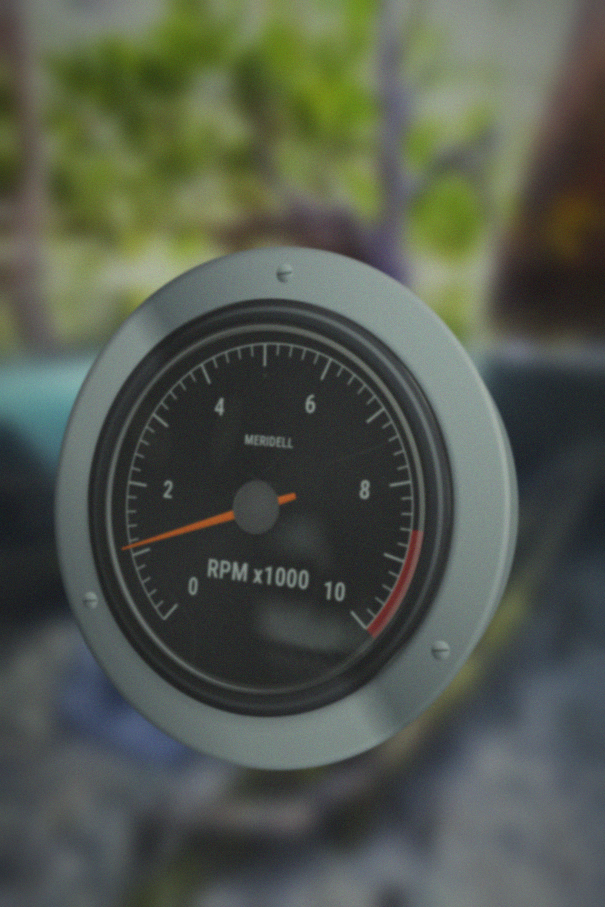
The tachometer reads 1100; rpm
